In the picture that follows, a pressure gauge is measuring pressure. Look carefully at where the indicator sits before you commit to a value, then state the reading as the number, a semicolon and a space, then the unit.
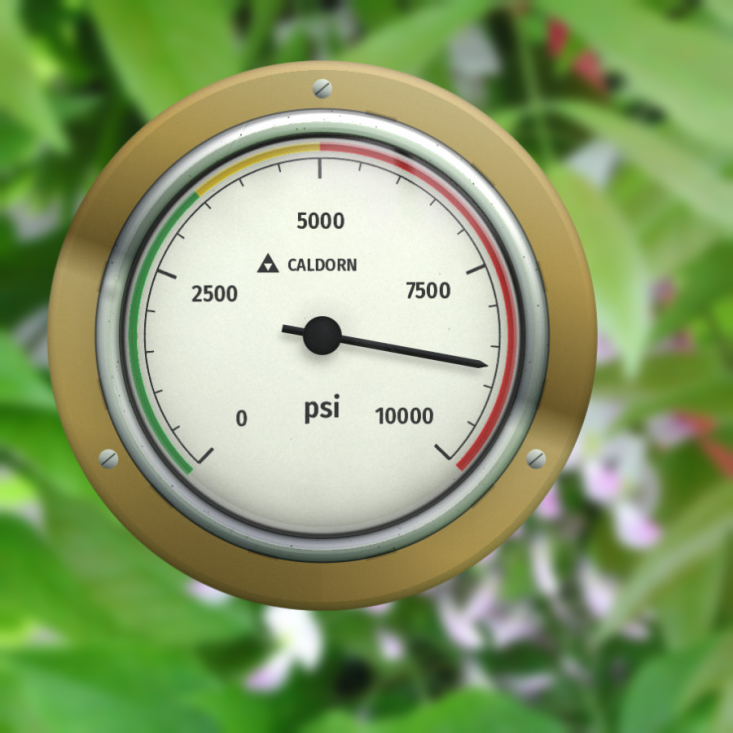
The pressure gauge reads 8750; psi
